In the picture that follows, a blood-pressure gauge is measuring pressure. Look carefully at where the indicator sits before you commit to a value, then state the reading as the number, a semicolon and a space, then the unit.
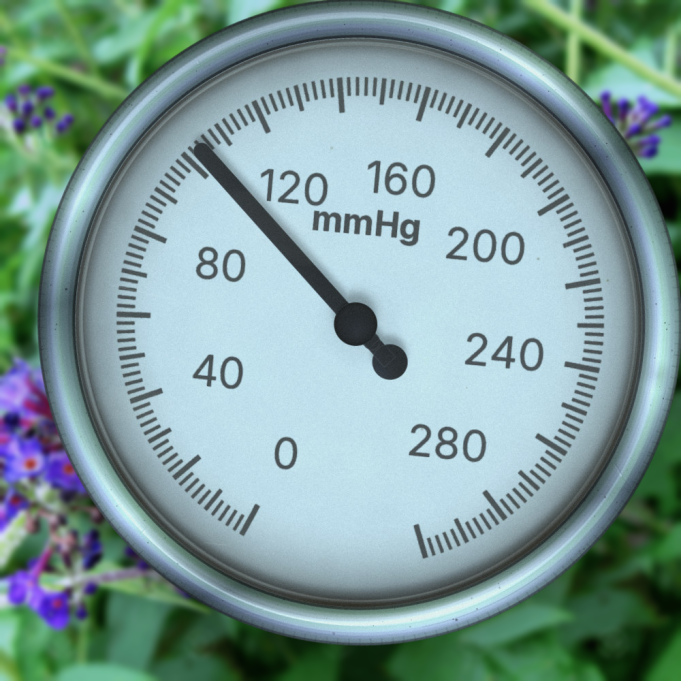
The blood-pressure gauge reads 104; mmHg
